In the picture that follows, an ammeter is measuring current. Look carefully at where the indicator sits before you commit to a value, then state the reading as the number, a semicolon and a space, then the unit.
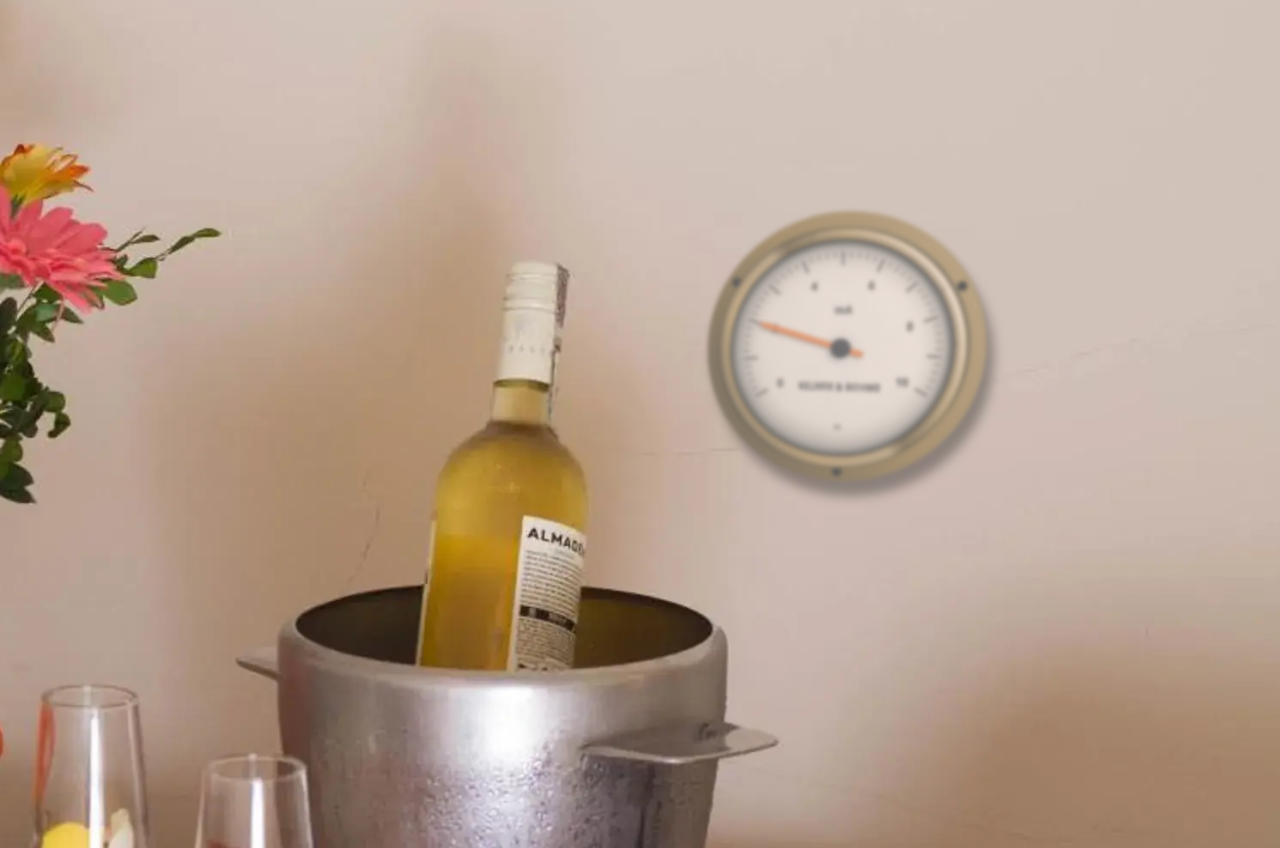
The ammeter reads 2; mA
